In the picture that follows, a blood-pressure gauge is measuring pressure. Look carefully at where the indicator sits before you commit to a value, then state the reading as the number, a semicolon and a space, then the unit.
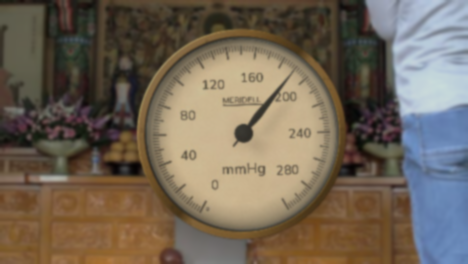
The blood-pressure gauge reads 190; mmHg
